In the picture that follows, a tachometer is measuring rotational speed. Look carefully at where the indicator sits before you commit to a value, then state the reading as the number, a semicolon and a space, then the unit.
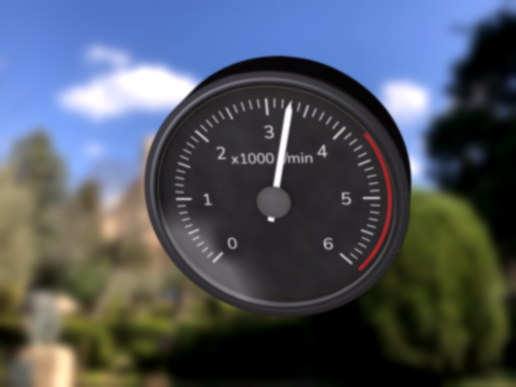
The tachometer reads 3300; rpm
